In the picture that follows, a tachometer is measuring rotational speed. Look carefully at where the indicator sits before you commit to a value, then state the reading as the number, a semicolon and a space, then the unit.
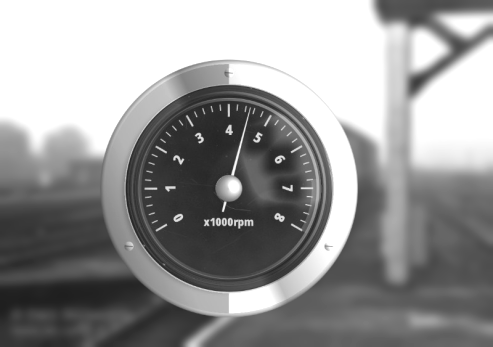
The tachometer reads 4500; rpm
